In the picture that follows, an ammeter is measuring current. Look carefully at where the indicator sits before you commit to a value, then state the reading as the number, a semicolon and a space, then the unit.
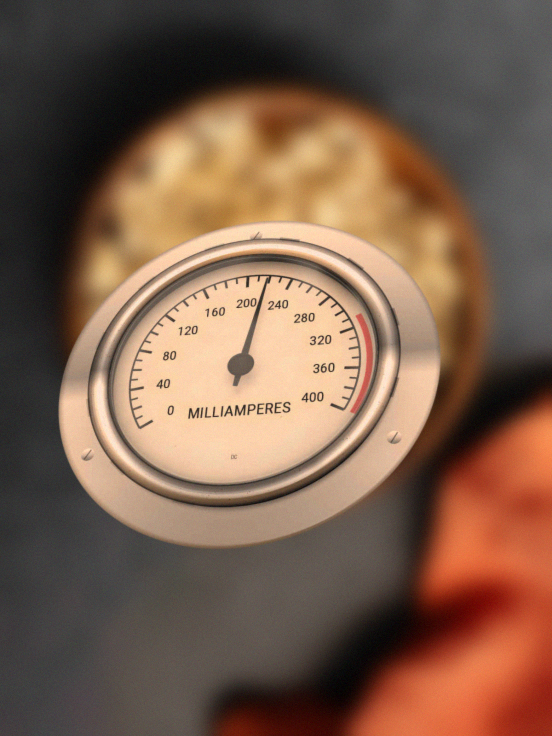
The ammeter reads 220; mA
